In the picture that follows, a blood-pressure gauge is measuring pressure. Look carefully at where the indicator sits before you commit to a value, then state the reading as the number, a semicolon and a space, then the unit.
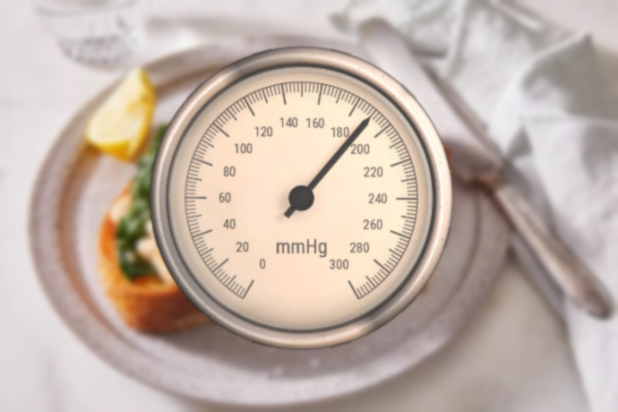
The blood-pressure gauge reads 190; mmHg
